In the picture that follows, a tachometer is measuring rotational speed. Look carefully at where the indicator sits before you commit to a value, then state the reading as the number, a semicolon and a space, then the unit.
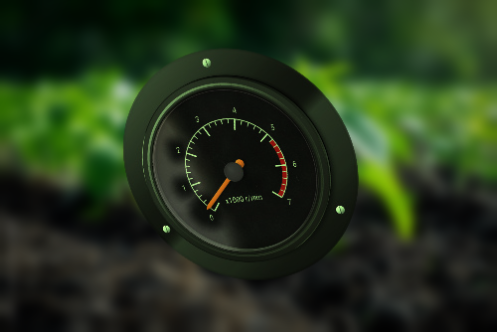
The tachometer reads 200; rpm
